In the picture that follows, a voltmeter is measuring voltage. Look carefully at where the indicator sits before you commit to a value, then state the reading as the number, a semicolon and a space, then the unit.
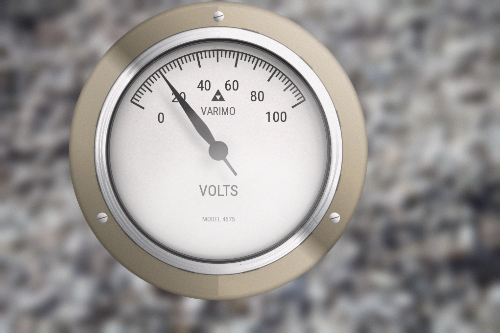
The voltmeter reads 20; V
